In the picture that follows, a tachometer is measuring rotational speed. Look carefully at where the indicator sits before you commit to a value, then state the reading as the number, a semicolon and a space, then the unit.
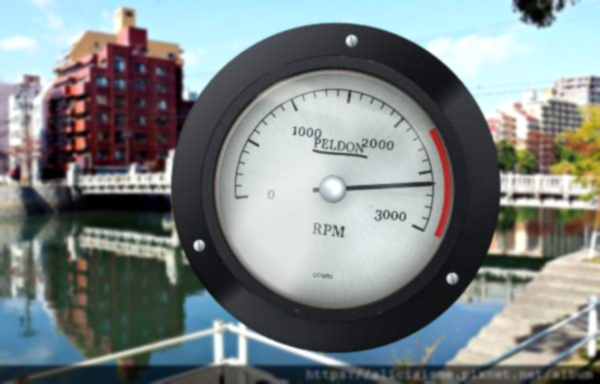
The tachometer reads 2600; rpm
